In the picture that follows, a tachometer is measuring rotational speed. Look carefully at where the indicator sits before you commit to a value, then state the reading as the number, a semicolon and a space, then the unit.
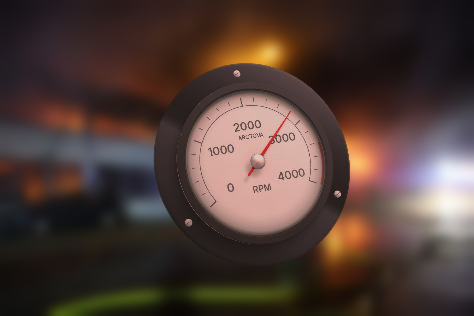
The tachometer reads 2800; rpm
